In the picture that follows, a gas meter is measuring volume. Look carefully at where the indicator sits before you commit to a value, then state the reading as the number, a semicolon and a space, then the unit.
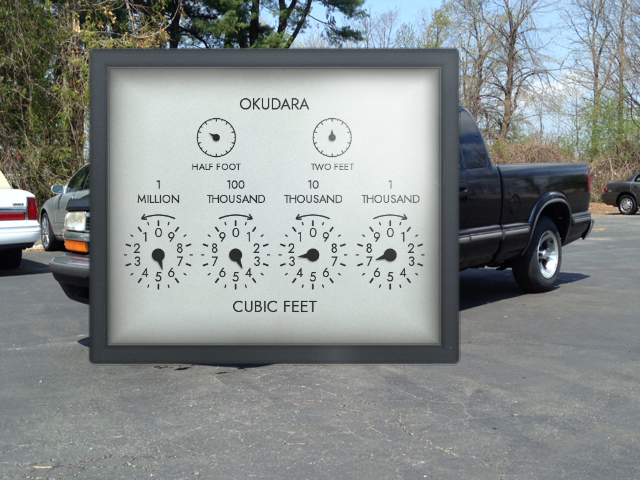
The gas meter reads 542700; ft³
